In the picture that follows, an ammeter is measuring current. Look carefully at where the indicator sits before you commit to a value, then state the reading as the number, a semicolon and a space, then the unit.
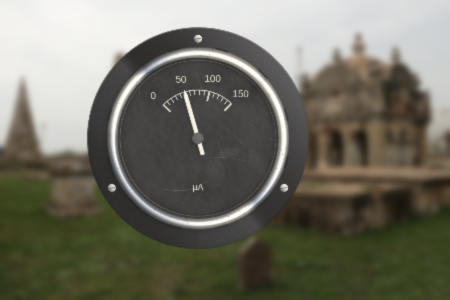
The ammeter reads 50; µA
